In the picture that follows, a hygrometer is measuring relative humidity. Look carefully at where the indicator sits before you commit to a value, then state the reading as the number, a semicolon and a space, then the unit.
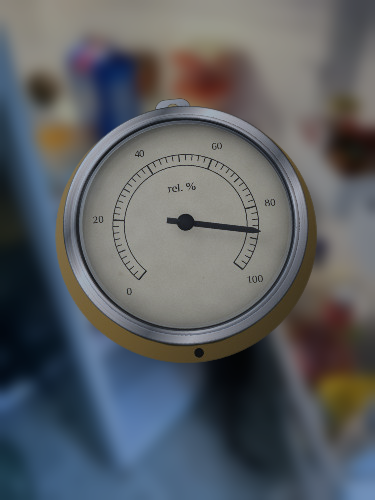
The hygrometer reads 88; %
